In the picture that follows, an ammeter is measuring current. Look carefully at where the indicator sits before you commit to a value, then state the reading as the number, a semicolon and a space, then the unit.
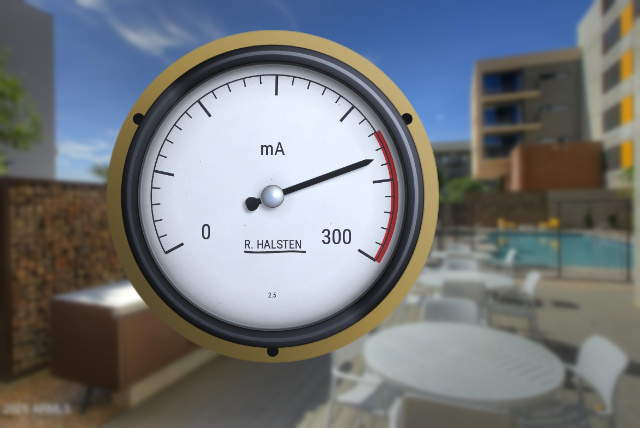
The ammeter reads 235; mA
